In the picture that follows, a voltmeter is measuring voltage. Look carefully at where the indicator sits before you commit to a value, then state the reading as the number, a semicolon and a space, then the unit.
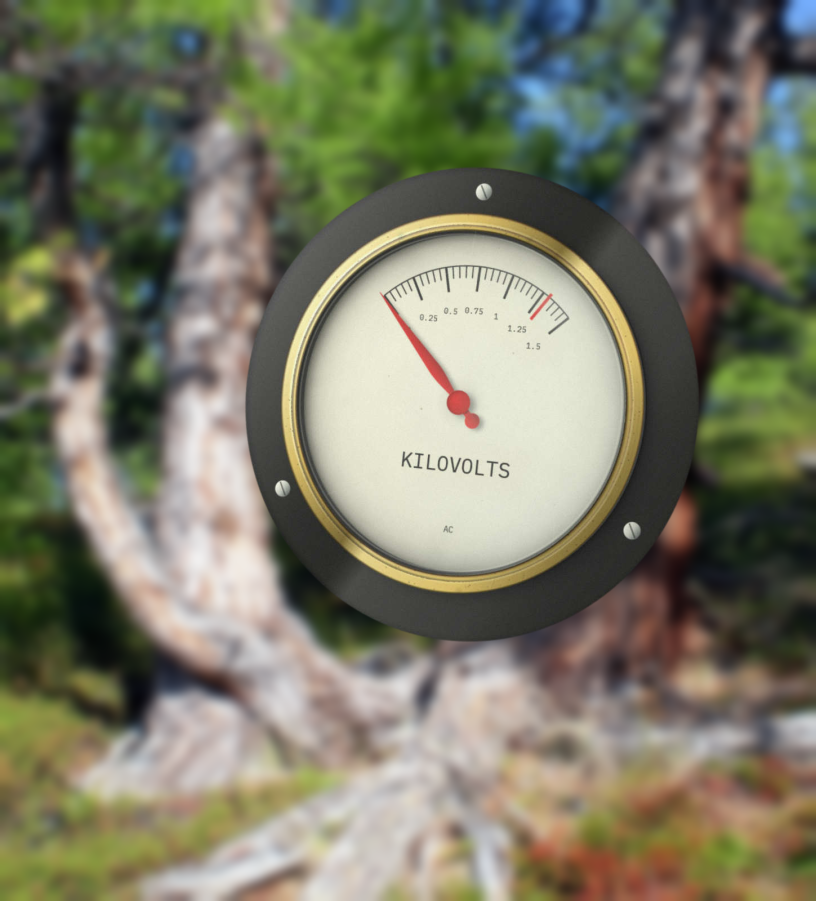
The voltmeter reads 0; kV
